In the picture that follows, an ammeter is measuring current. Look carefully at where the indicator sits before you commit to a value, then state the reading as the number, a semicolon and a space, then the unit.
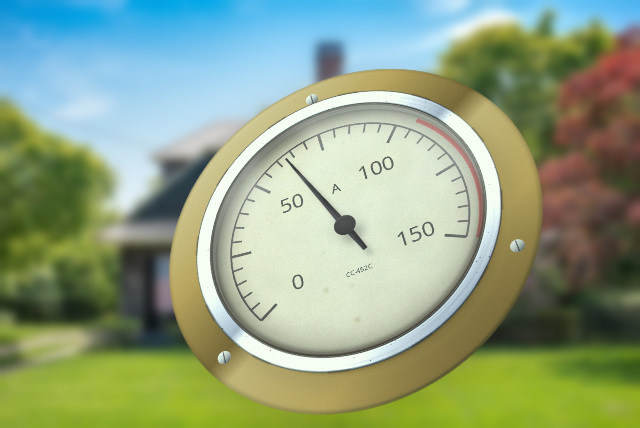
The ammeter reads 62.5; A
